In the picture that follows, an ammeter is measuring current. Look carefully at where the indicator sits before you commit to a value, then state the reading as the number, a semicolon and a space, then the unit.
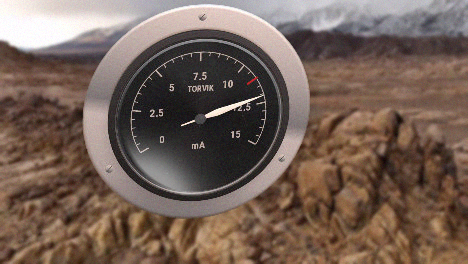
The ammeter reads 12; mA
